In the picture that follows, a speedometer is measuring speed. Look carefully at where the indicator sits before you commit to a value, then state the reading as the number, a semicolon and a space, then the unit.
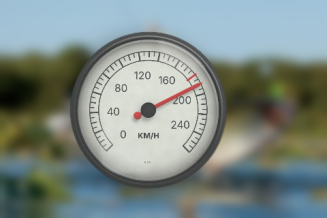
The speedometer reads 190; km/h
